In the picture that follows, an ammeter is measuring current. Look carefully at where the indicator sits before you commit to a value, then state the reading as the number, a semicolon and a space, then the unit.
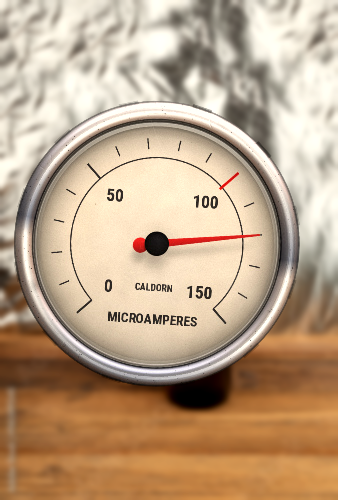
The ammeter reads 120; µA
